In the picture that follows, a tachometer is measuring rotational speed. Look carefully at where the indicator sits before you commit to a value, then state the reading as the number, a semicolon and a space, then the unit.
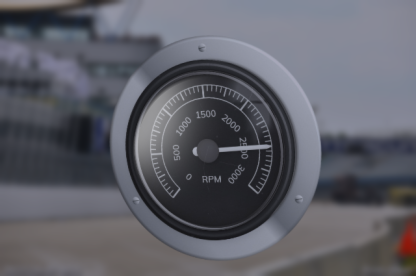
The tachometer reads 2500; rpm
